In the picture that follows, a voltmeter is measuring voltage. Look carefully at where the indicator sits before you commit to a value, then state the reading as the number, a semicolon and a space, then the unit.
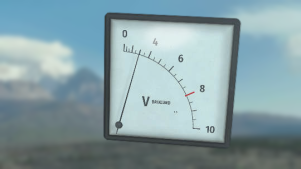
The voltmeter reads 3; V
